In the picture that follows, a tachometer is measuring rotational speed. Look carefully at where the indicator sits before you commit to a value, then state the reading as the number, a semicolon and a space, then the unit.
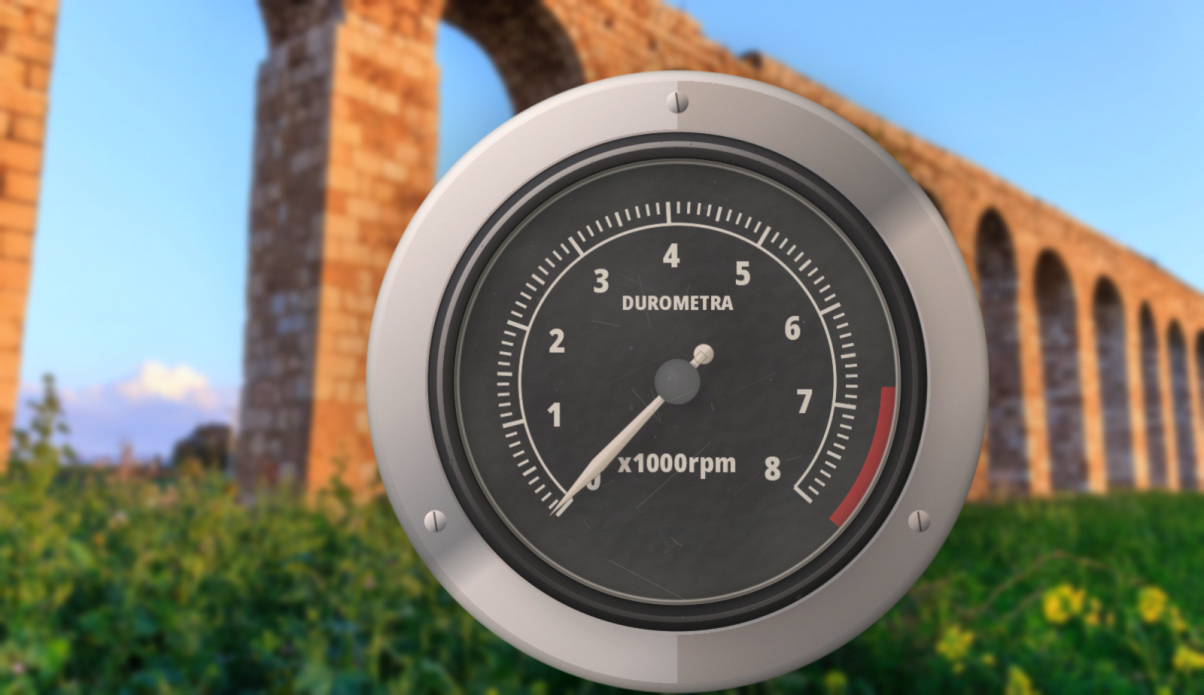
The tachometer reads 50; rpm
